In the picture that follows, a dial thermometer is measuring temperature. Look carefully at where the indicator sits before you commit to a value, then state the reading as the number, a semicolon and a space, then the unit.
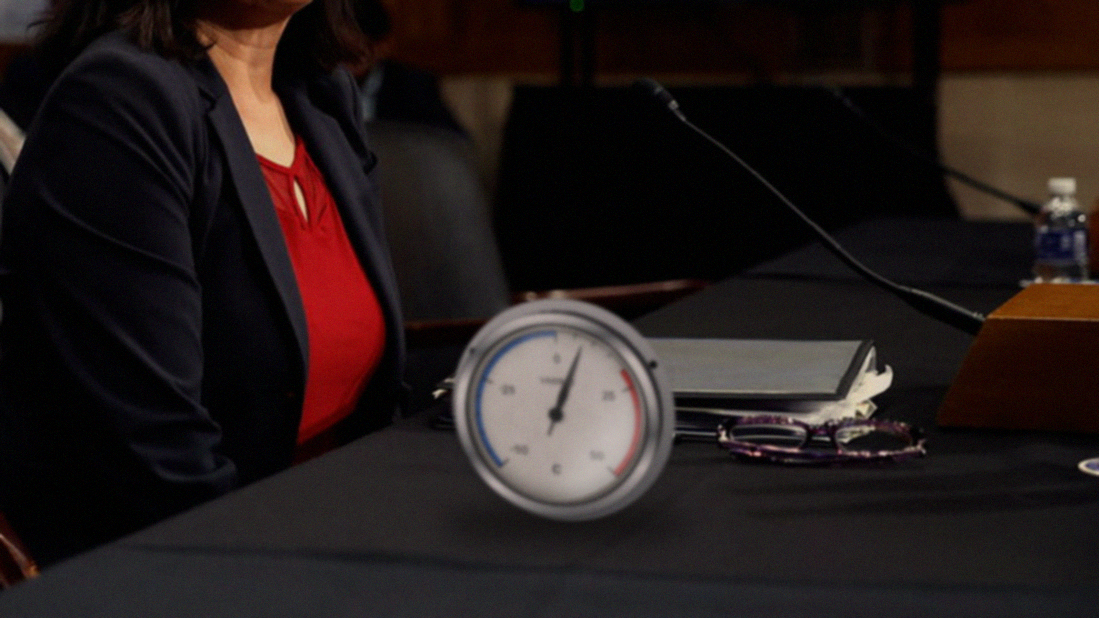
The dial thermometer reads 7.5; °C
